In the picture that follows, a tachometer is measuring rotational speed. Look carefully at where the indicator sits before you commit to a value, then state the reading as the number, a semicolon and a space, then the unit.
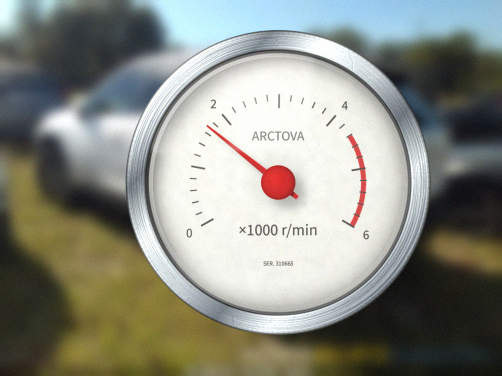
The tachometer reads 1700; rpm
